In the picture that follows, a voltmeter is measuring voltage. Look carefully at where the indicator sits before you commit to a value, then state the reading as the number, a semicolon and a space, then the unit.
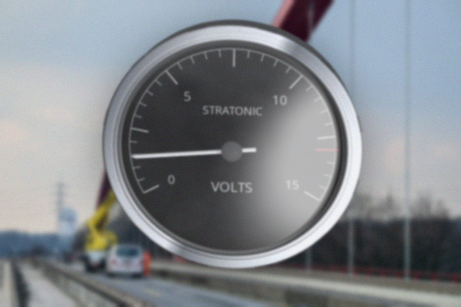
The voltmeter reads 1.5; V
